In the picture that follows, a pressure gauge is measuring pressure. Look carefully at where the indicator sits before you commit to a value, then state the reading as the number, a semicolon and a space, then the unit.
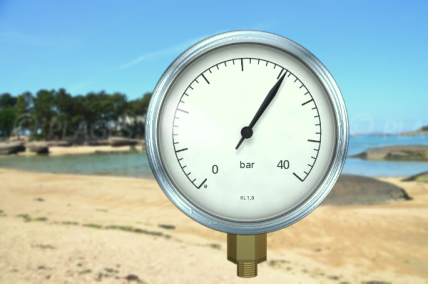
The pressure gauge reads 25.5; bar
